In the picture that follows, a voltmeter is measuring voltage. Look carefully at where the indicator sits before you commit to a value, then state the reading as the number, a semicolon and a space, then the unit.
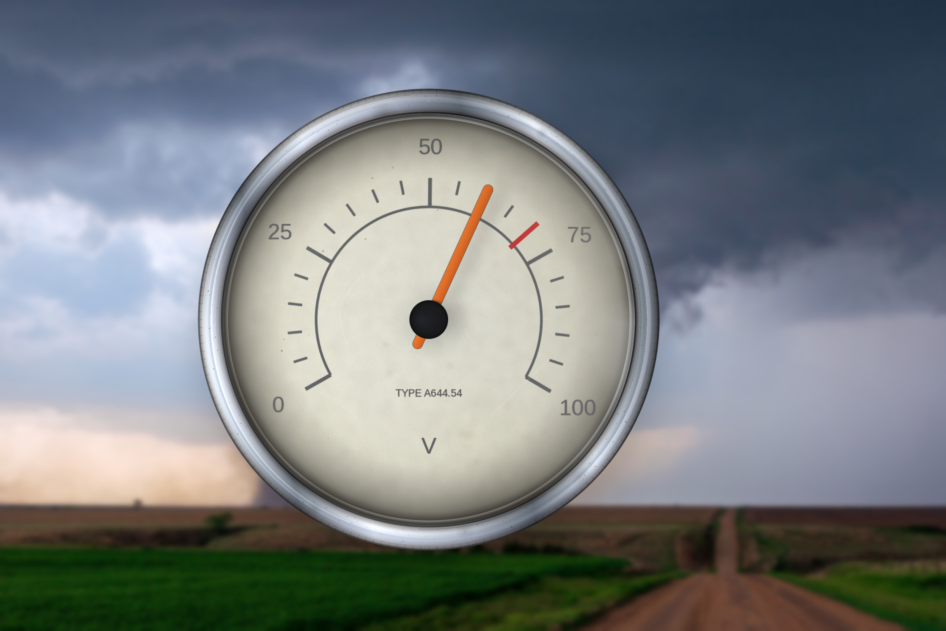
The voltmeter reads 60; V
